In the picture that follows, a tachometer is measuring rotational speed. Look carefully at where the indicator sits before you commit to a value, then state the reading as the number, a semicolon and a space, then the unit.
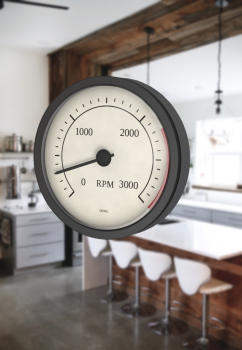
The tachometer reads 300; rpm
